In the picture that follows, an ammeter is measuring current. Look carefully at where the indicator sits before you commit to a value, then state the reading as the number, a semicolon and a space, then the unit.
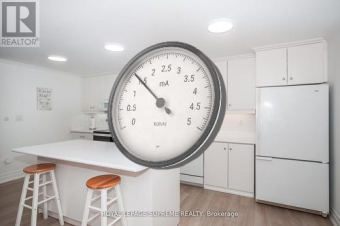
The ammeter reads 1.5; mA
